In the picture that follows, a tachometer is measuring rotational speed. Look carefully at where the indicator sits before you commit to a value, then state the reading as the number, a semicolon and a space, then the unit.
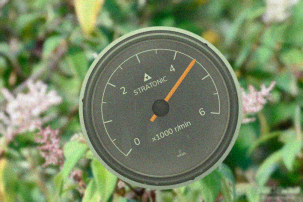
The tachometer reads 4500; rpm
